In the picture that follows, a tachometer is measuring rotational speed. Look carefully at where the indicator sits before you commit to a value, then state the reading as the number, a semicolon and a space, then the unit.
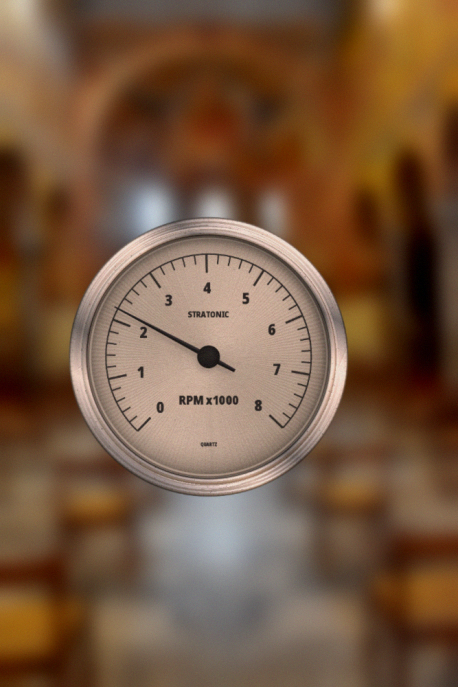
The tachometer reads 2200; rpm
